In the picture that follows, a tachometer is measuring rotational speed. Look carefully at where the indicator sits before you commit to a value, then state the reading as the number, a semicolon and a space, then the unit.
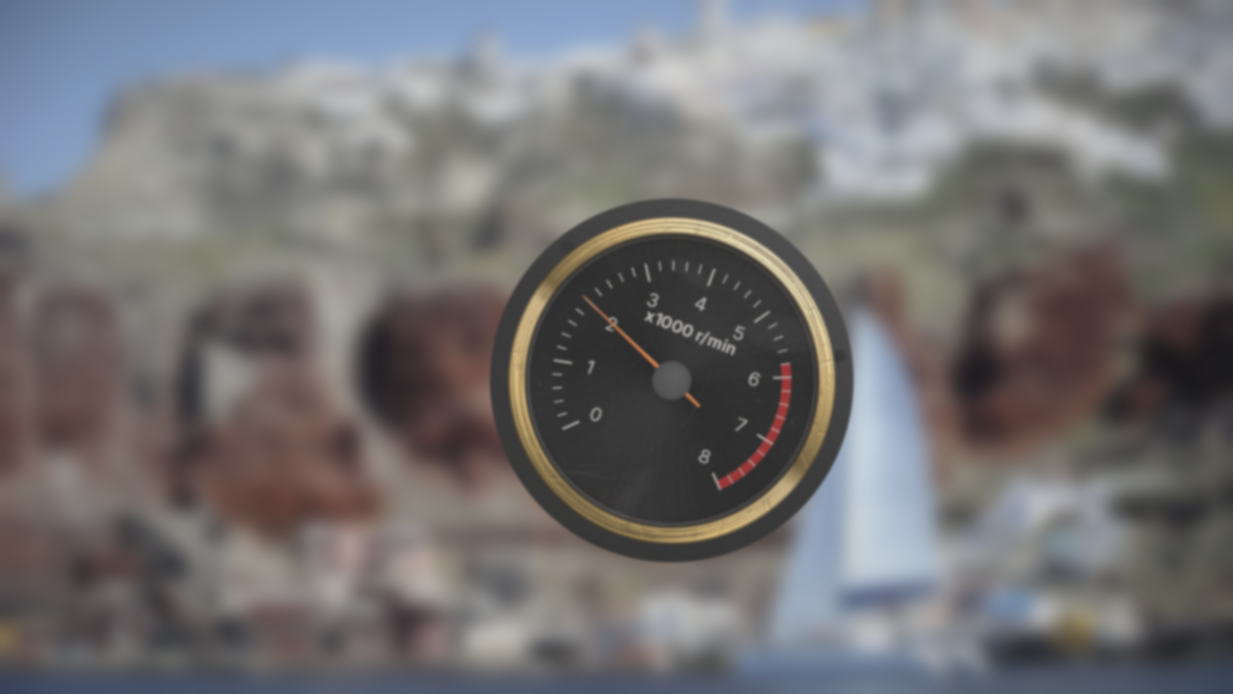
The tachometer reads 2000; rpm
